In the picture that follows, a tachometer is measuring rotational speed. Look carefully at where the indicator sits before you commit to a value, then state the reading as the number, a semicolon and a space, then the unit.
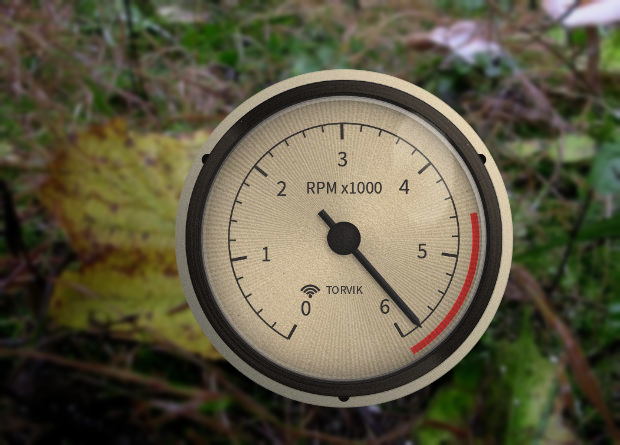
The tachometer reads 5800; rpm
